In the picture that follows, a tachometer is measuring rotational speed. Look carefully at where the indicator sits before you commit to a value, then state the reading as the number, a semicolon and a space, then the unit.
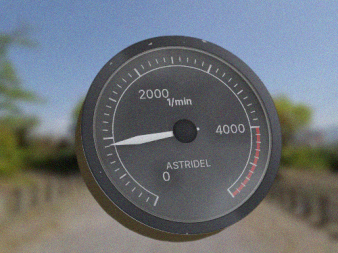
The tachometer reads 900; rpm
